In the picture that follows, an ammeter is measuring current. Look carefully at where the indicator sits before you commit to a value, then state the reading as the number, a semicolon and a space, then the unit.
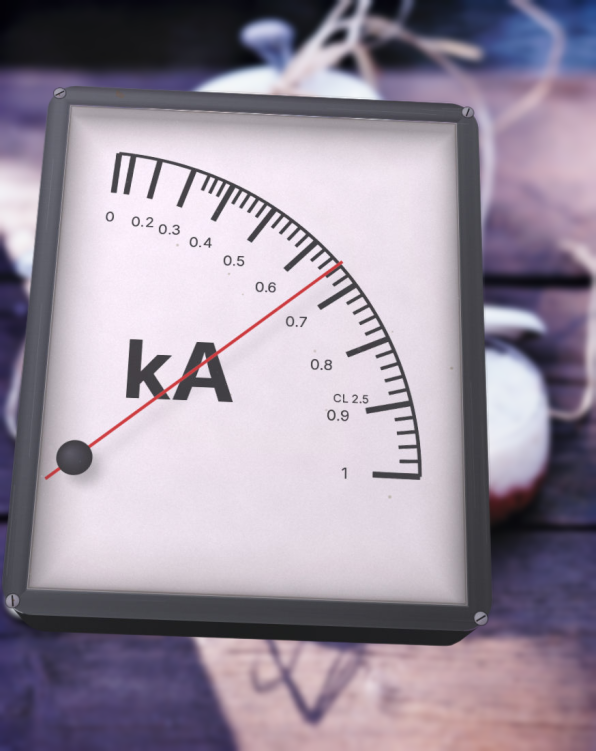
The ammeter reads 0.66; kA
